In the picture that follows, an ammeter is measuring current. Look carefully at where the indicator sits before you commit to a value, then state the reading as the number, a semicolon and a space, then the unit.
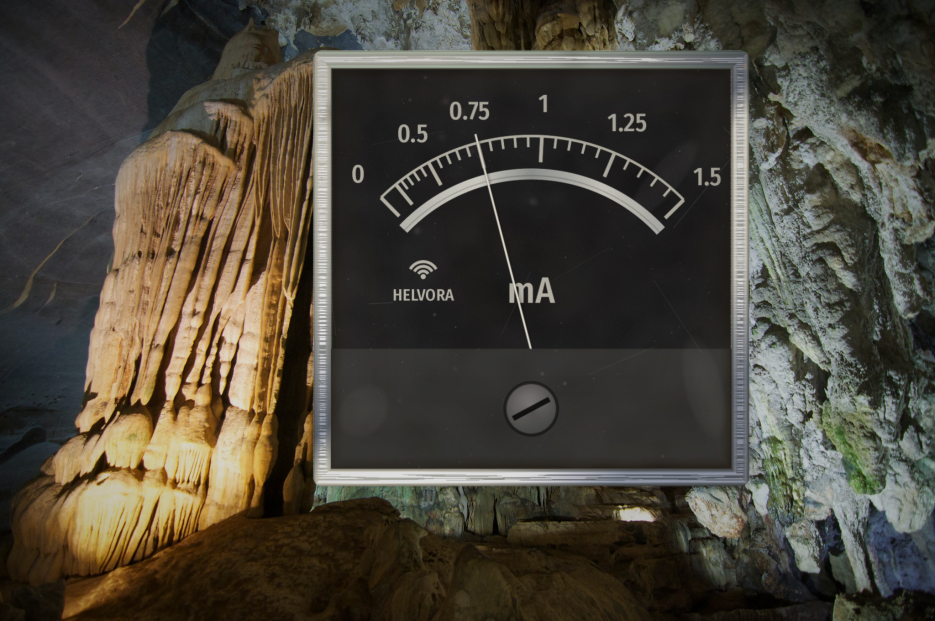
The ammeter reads 0.75; mA
